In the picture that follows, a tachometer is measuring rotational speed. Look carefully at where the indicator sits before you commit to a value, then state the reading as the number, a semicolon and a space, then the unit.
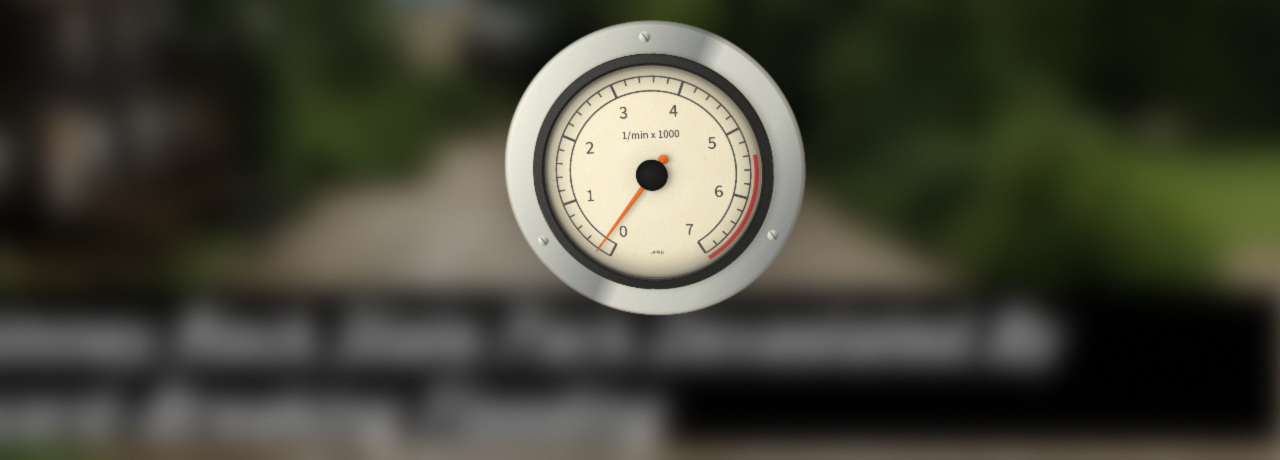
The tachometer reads 200; rpm
